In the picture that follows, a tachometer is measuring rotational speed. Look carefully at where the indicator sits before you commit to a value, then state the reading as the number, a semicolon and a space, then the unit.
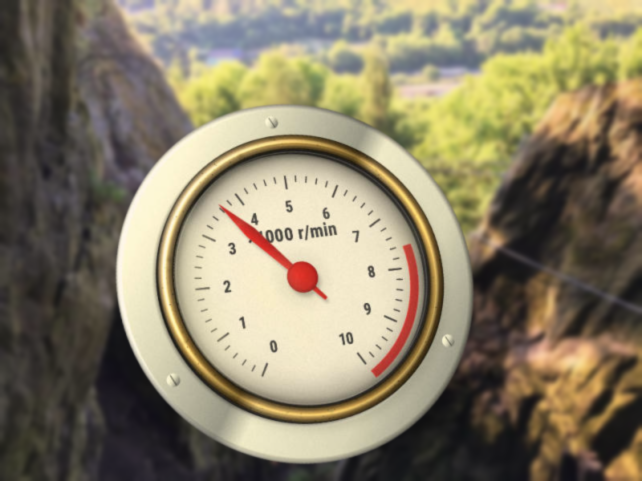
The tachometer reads 3600; rpm
